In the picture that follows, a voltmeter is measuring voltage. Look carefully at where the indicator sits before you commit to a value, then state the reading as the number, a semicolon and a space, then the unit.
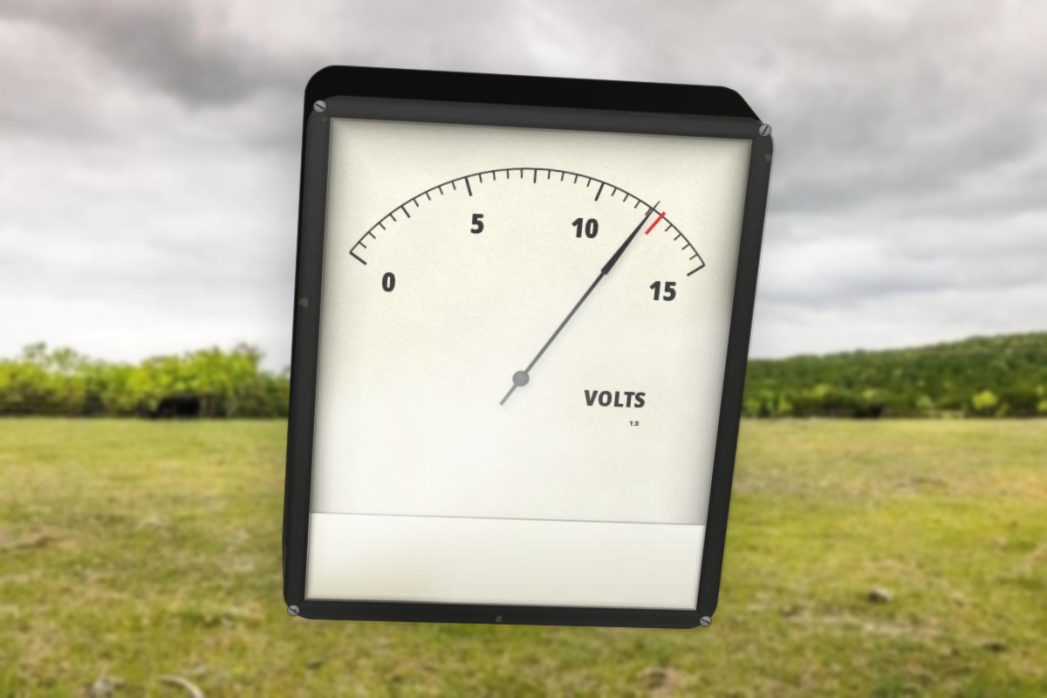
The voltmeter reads 12; V
